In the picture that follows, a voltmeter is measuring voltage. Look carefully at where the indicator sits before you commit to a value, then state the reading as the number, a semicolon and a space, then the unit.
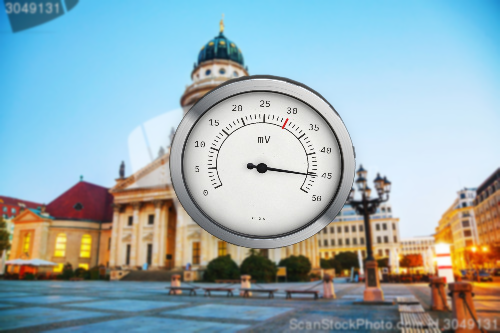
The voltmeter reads 45; mV
